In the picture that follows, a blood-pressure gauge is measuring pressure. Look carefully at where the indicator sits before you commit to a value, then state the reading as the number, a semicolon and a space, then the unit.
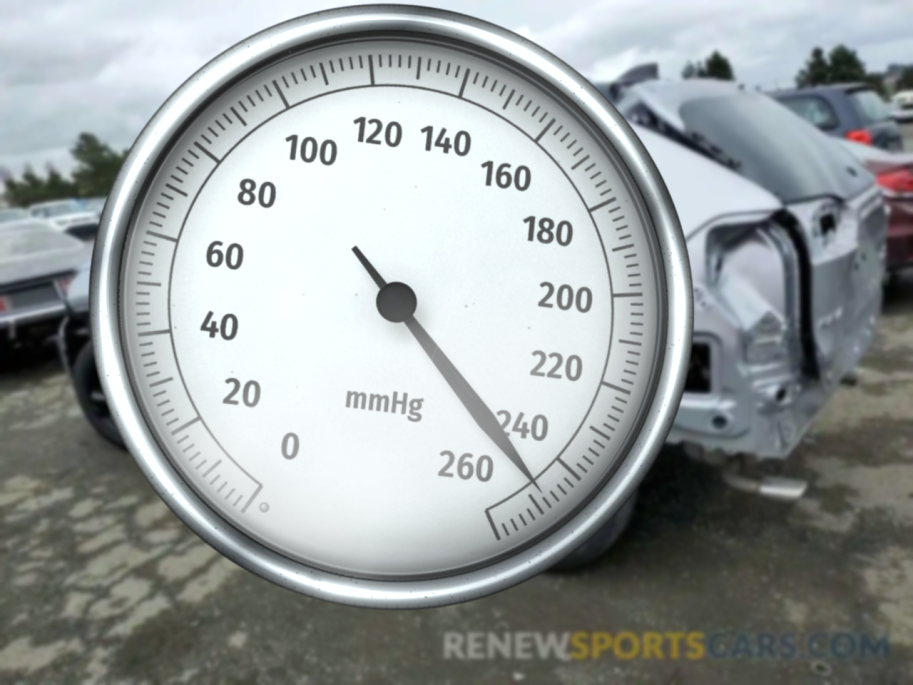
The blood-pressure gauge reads 248; mmHg
